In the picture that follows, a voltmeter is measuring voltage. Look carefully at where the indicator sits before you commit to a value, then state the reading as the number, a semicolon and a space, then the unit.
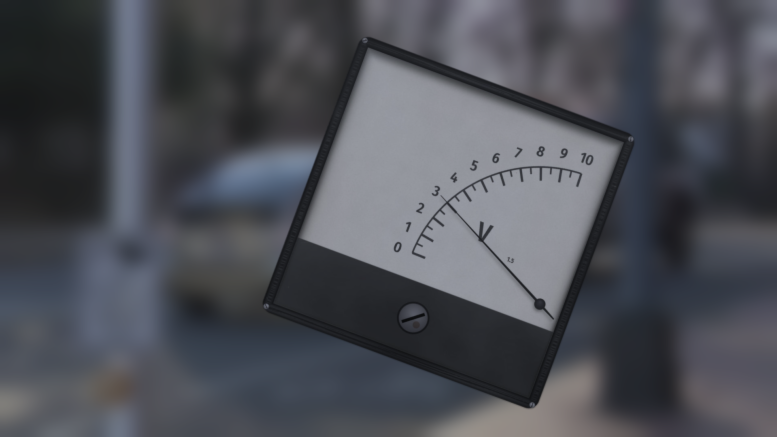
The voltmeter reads 3; V
